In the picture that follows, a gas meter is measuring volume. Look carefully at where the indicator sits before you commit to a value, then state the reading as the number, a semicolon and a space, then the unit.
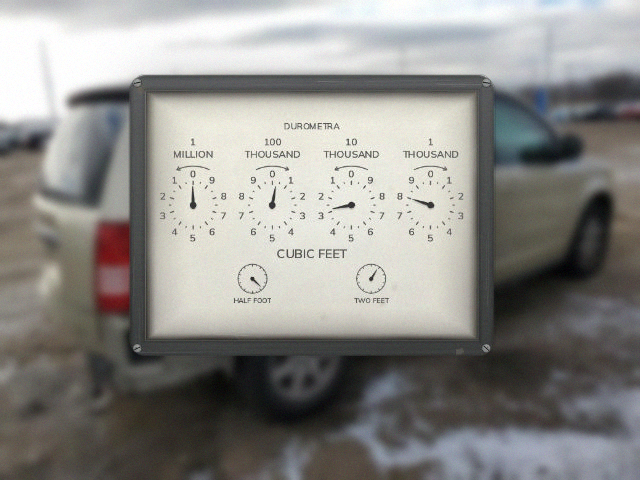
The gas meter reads 2800; ft³
